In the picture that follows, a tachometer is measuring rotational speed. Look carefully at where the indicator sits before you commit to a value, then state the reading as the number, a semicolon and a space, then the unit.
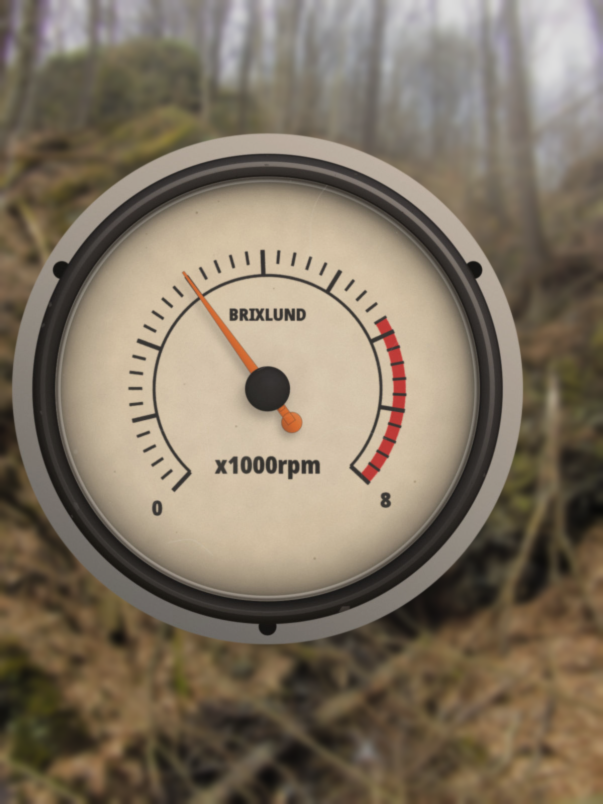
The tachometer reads 3000; rpm
